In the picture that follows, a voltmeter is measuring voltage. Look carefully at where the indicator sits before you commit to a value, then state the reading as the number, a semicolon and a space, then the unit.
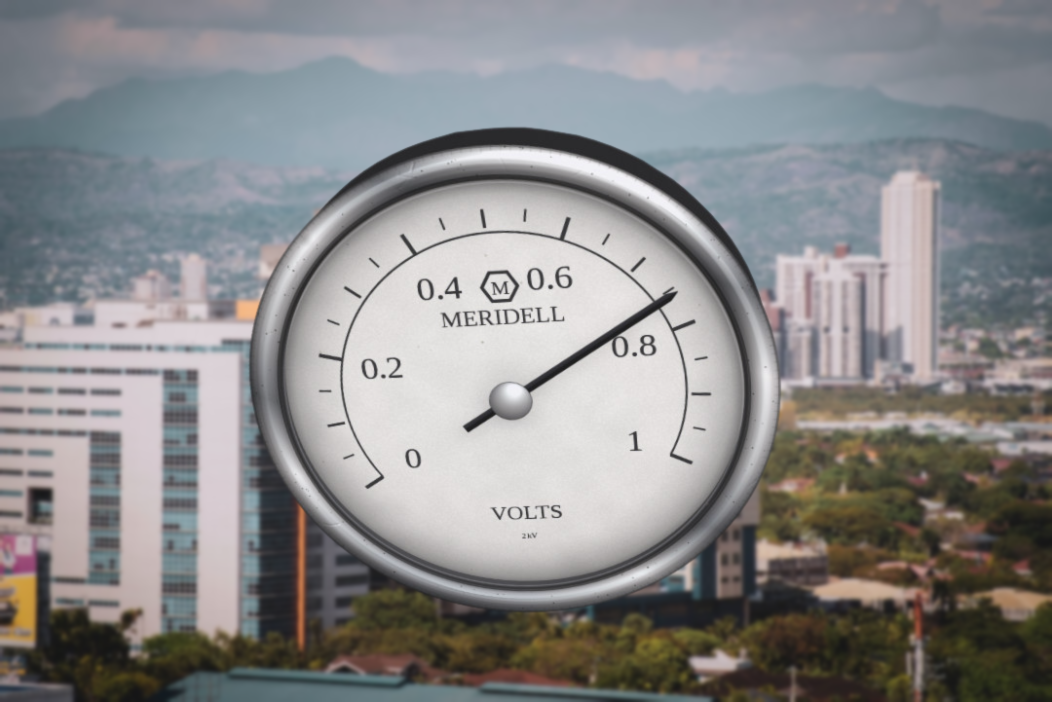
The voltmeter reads 0.75; V
